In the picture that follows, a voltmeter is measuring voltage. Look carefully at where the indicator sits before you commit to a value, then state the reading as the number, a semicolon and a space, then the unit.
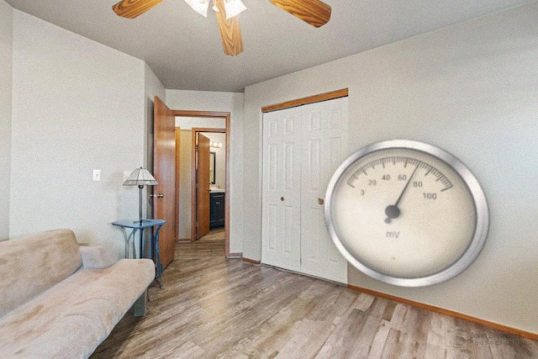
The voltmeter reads 70; mV
